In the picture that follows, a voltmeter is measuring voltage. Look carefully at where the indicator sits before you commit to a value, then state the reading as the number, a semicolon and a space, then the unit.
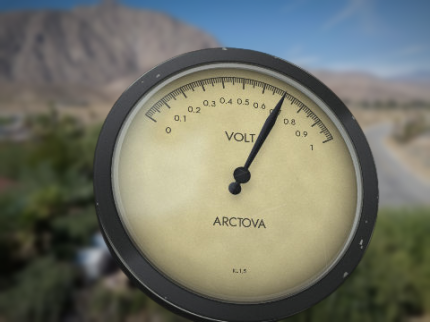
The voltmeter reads 0.7; V
